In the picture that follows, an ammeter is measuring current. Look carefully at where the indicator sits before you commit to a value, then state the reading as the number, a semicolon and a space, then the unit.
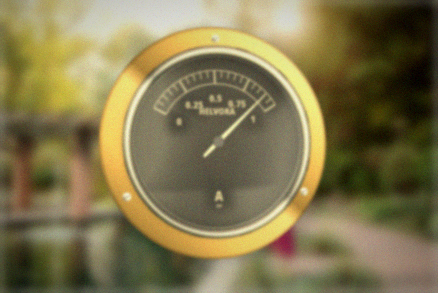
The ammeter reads 0.9; A
